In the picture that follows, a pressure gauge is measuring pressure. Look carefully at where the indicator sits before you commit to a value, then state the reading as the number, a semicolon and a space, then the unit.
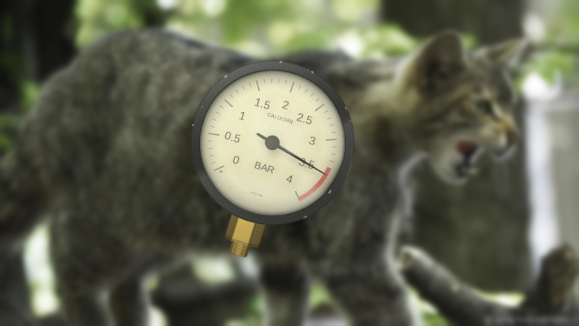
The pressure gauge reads 3.5; bar
